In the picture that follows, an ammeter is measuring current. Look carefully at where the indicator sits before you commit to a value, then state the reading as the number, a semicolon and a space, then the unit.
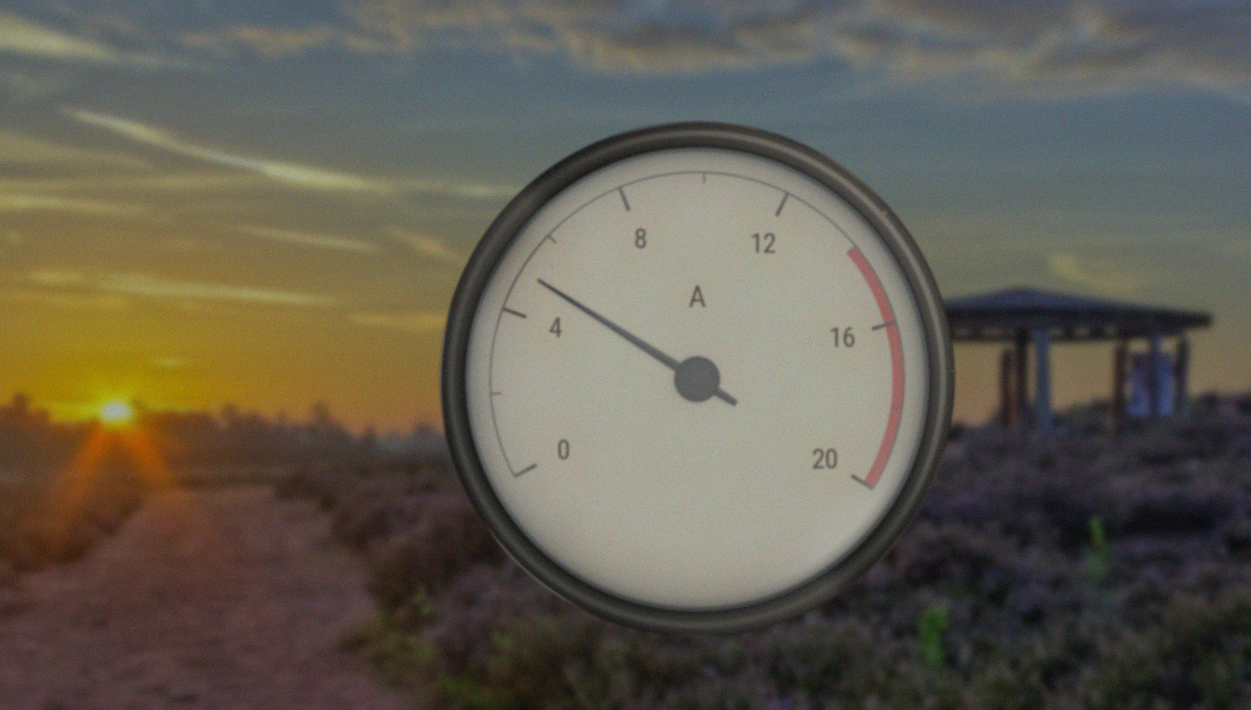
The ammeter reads 5; A
